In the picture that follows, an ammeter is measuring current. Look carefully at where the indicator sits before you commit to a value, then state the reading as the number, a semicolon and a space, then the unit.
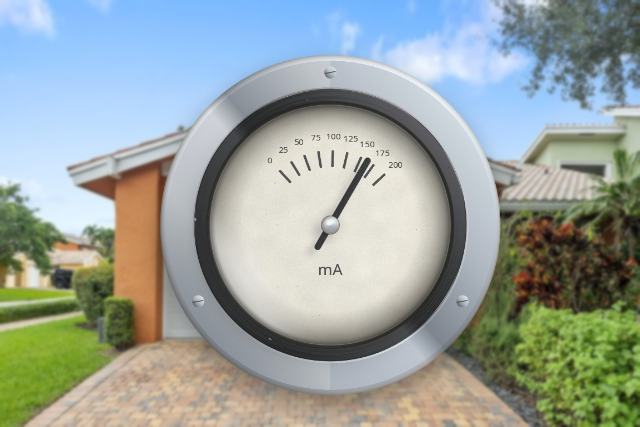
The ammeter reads 162.5; mA
